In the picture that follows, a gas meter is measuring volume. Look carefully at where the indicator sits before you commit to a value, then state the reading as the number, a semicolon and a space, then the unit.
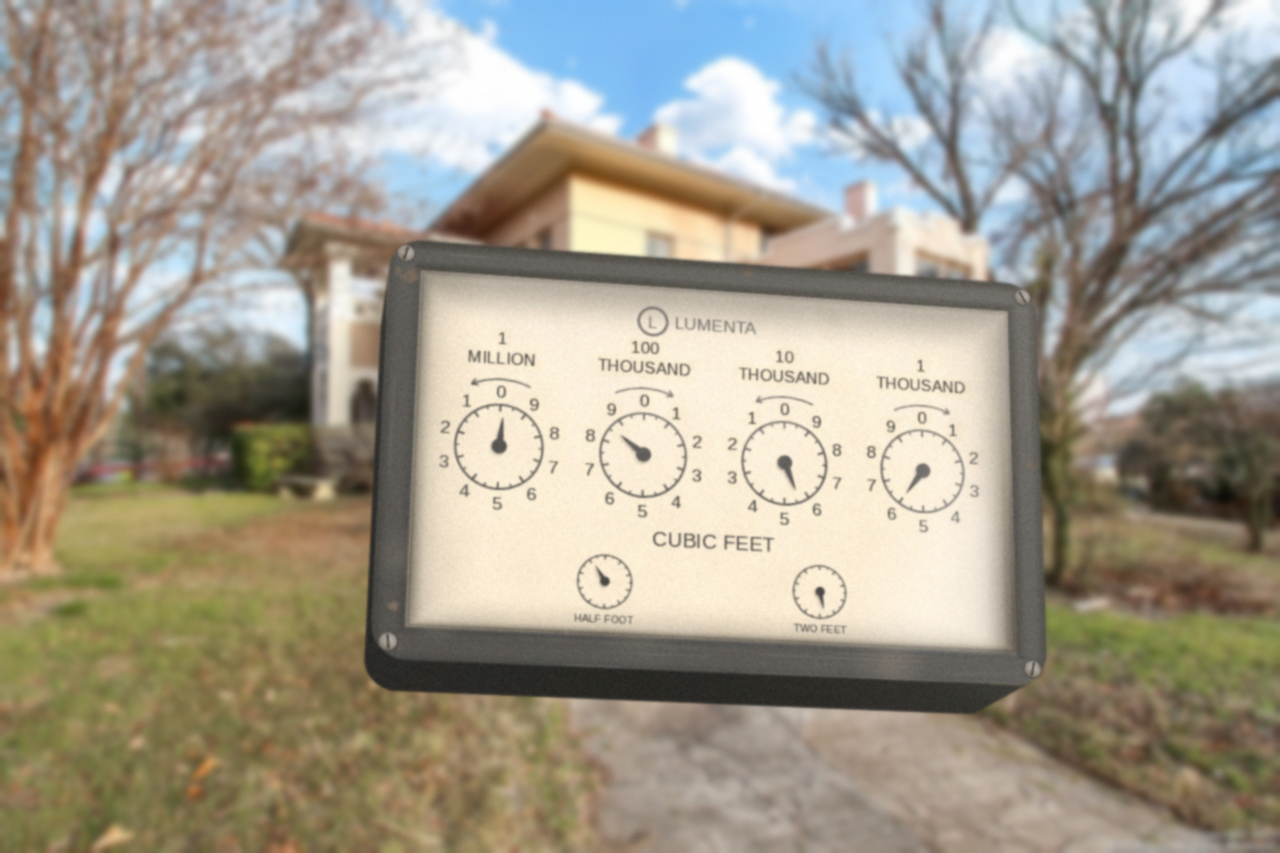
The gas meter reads 985600; ft³
